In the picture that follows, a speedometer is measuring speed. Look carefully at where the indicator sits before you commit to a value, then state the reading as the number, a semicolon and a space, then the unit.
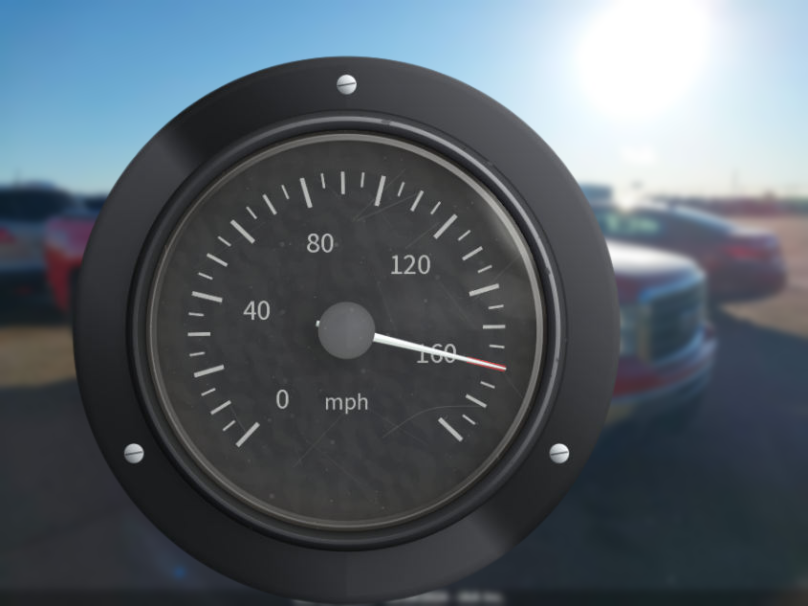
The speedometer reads 160; mph
